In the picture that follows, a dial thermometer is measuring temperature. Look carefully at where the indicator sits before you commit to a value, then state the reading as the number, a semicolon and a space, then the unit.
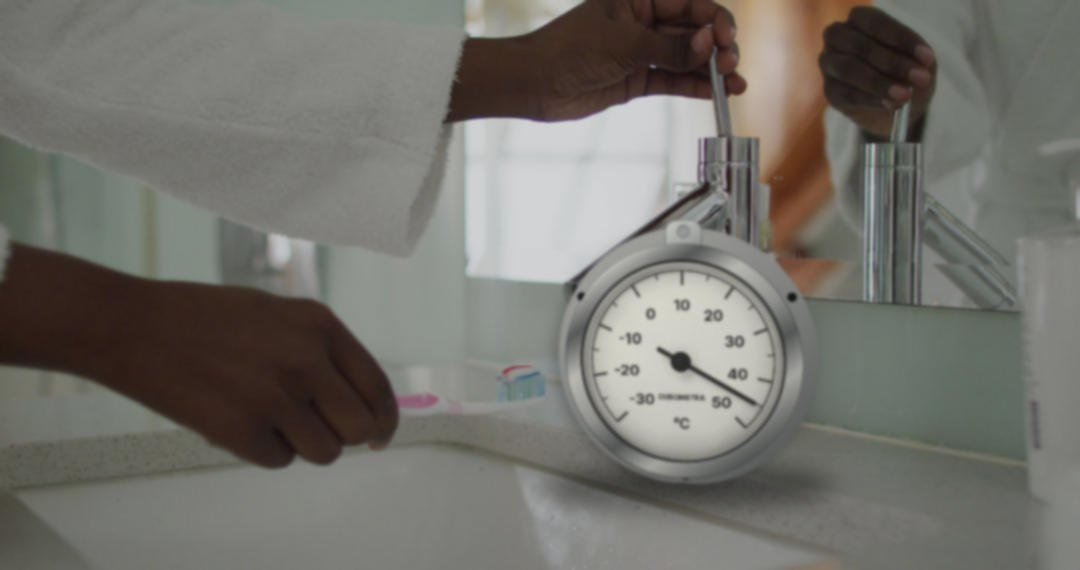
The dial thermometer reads 45; °C
